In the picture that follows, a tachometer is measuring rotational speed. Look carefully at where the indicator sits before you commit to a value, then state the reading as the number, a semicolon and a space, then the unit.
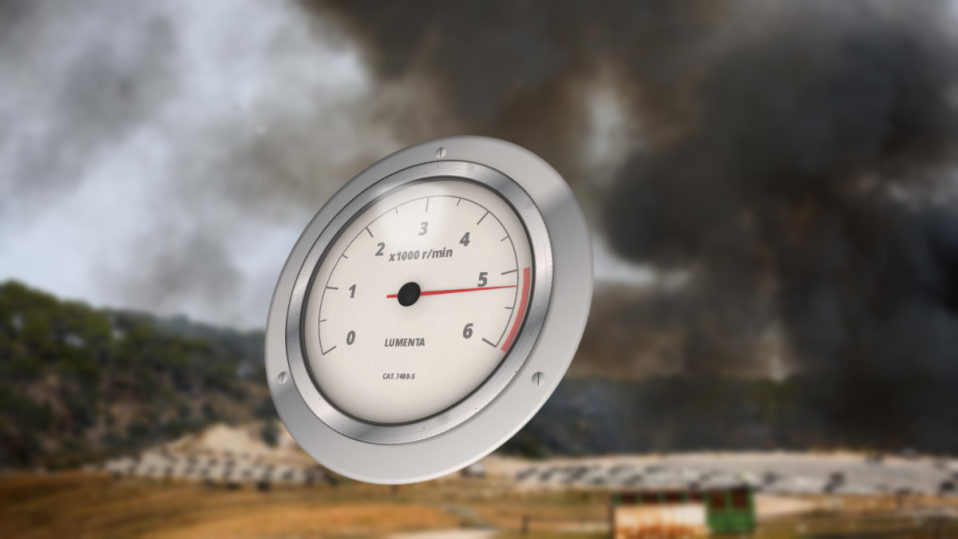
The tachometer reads 5250; rpm
